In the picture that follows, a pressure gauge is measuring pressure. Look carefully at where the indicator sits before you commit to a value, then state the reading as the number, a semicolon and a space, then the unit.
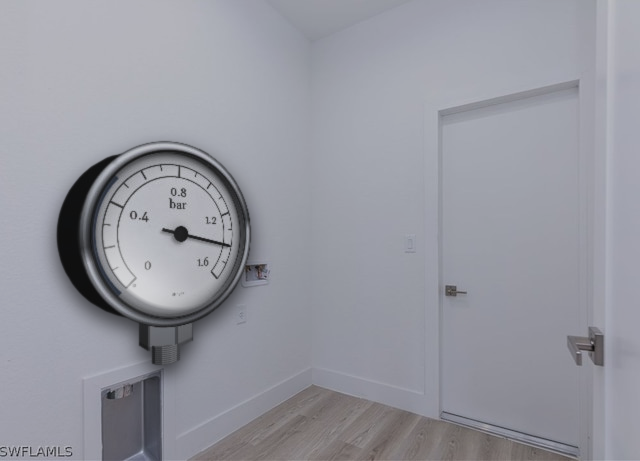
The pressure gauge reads 1.4; bar
